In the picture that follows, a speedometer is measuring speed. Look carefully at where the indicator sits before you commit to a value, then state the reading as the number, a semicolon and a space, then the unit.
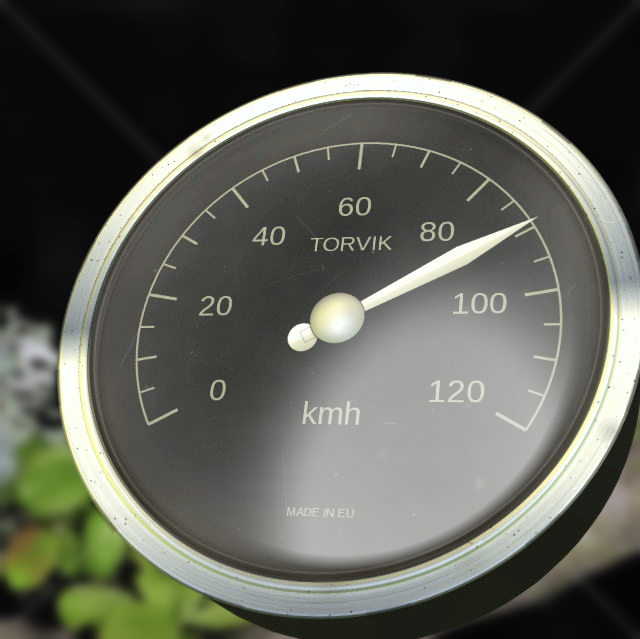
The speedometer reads 90; km/h
